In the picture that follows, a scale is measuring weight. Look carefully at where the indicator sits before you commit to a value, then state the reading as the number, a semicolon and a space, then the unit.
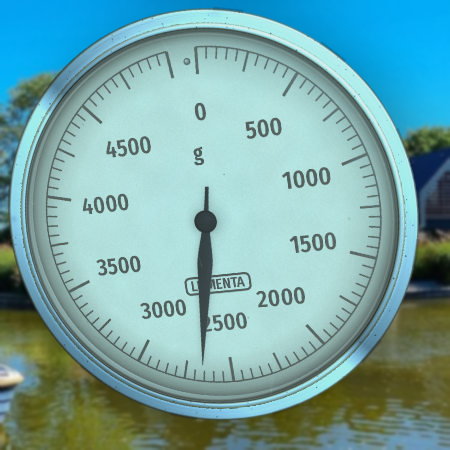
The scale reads 2650; g
